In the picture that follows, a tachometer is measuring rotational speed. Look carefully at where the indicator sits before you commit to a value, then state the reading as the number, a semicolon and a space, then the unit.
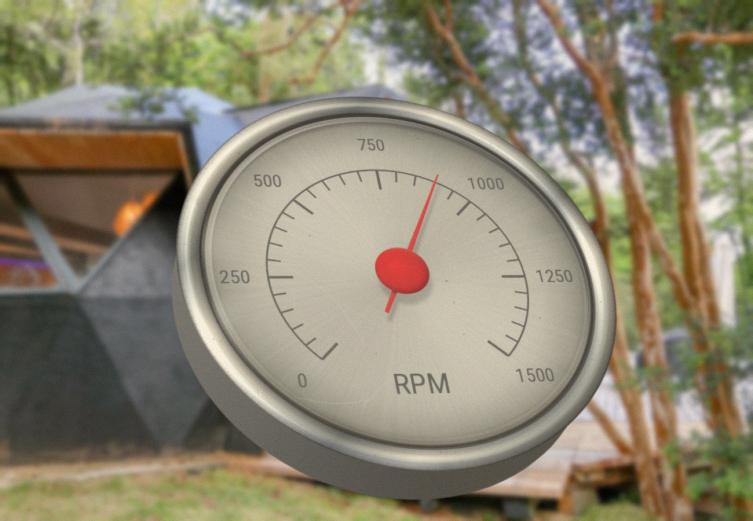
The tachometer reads 900; rpm
